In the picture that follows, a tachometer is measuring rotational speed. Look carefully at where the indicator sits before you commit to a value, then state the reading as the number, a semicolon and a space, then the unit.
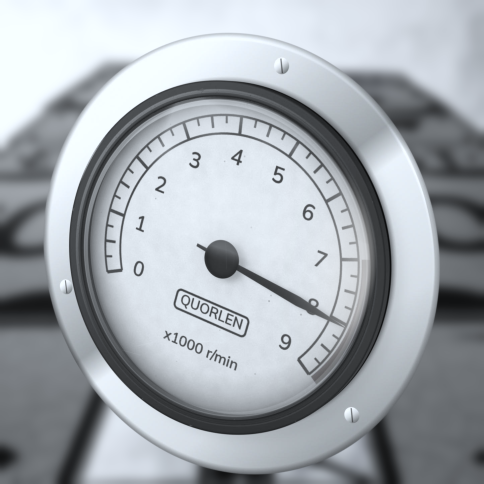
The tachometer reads 8000; rpm
